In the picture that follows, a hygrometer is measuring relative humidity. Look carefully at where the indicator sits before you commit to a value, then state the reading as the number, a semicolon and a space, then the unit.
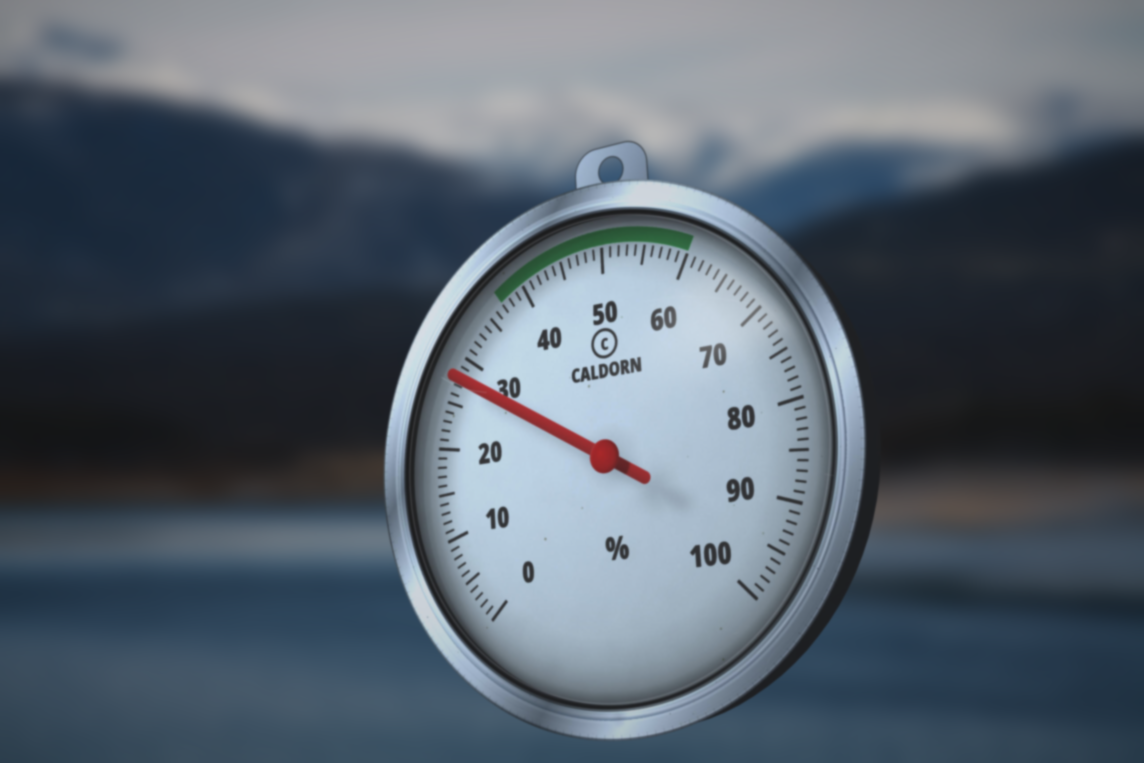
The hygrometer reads 28; %
